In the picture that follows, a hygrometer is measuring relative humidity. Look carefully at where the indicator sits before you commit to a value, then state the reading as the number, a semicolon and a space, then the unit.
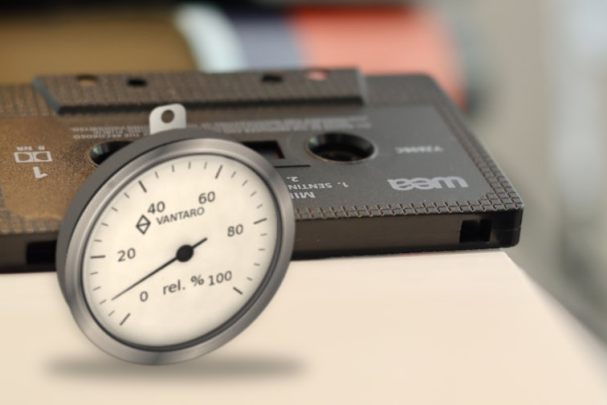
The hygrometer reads 8; %
